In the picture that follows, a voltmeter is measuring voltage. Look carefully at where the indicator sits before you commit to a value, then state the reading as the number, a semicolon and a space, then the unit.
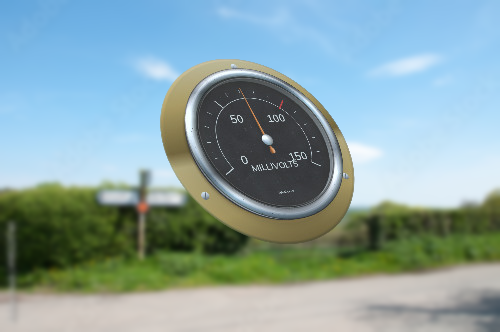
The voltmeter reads 70; mV
